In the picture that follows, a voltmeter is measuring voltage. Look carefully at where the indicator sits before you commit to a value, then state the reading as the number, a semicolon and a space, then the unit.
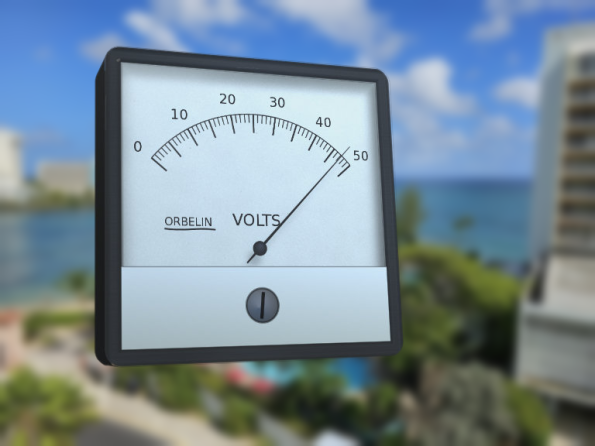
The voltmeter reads 47; V
